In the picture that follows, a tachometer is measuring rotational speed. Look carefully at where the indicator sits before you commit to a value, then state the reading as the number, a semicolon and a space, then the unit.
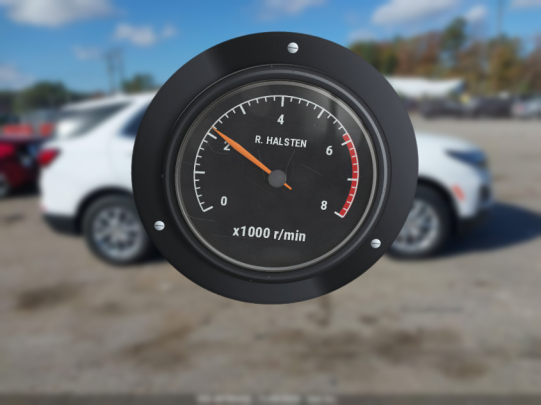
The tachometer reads 2200; rpm
